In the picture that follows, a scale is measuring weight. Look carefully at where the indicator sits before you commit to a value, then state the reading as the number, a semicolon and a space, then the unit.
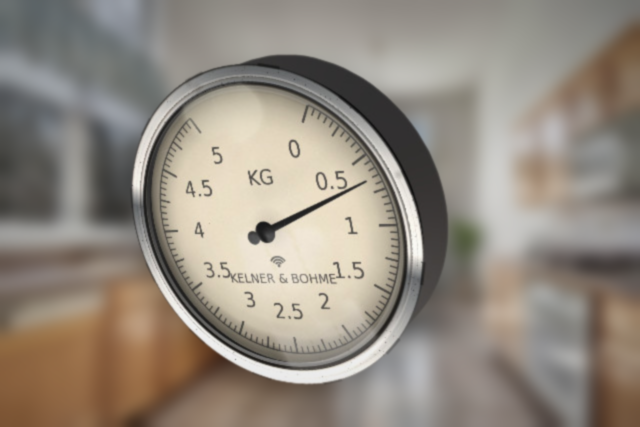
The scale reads 0.65; kg
